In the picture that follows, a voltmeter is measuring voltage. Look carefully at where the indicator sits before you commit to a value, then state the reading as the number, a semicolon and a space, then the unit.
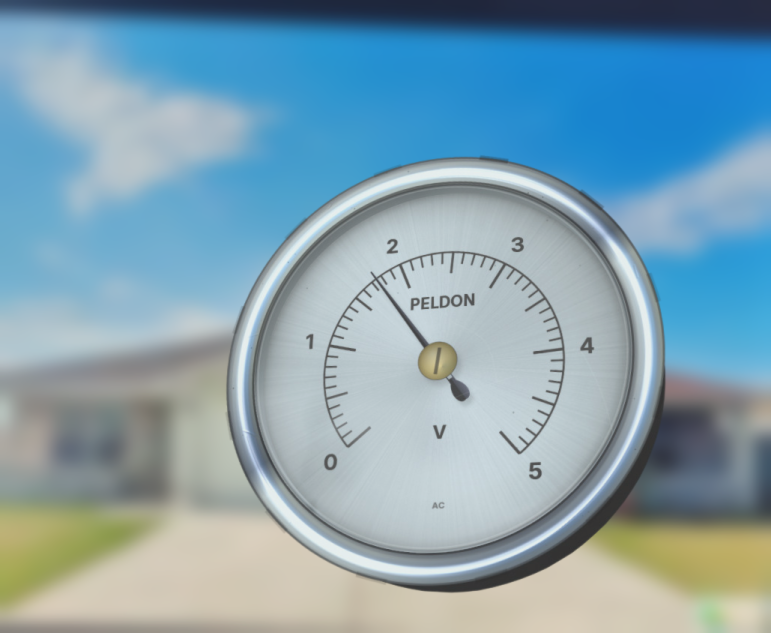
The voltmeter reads 1.75; V
